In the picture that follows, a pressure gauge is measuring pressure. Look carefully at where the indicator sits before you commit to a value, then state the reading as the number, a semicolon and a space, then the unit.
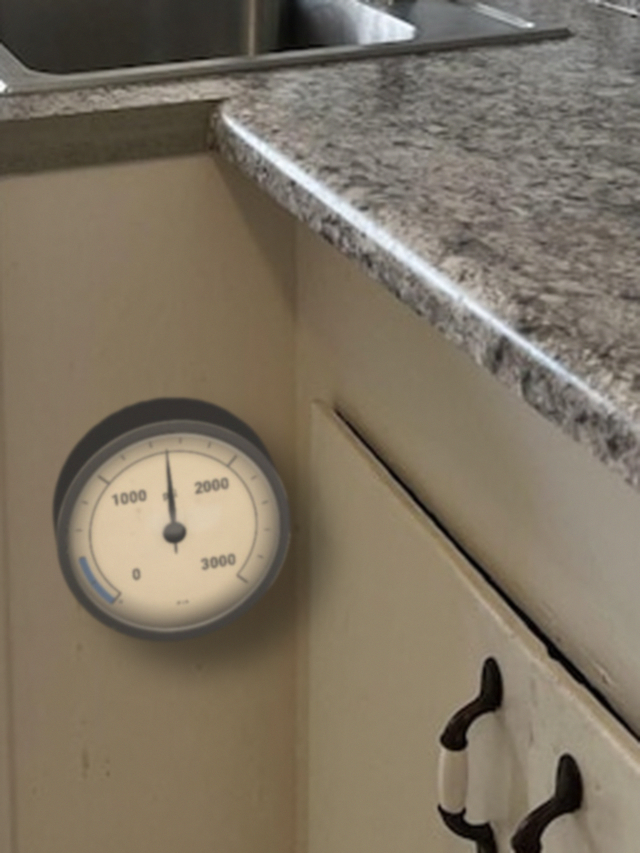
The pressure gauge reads 1500; psi
